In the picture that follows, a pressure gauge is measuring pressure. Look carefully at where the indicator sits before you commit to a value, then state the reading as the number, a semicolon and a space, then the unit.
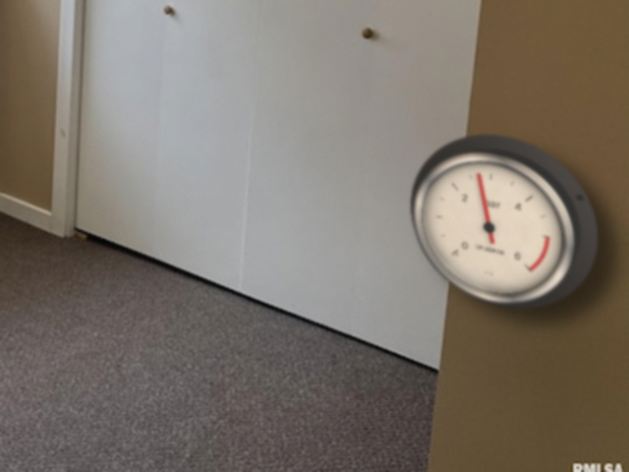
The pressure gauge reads 2.75; bar
